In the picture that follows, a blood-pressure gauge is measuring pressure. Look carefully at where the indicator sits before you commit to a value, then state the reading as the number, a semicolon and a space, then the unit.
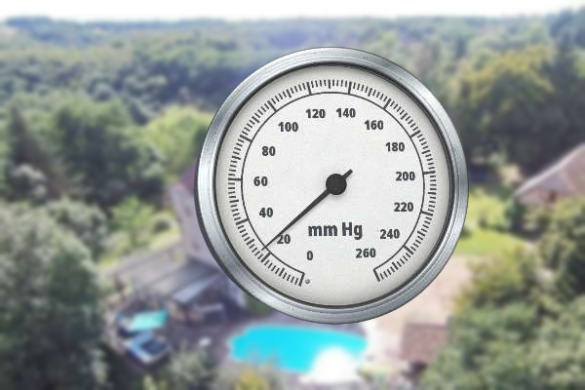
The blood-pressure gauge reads 24; mmHg
